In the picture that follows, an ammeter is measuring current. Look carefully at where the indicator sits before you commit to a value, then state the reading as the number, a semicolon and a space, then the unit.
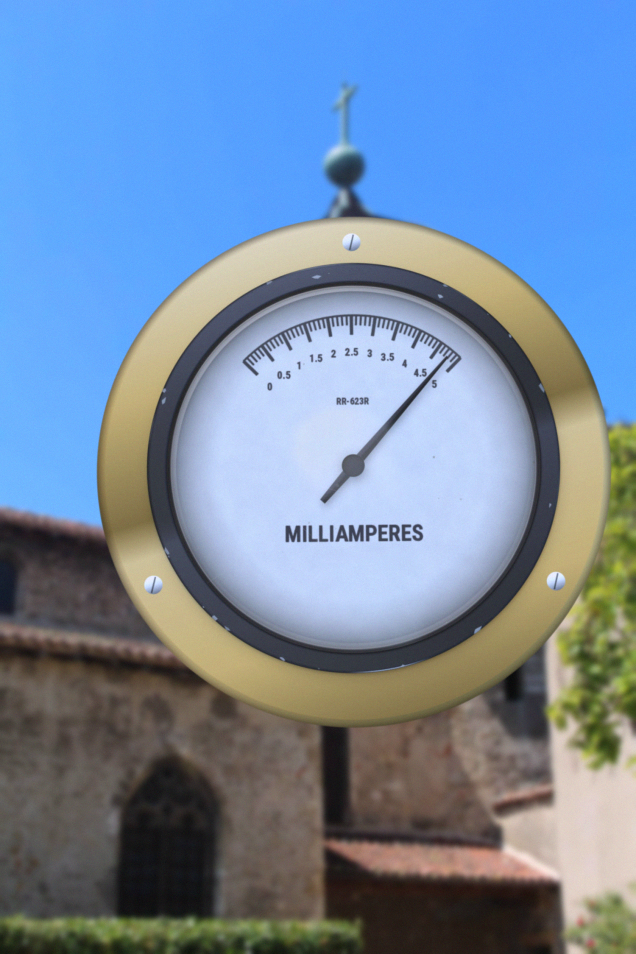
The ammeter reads 4.8; mA
